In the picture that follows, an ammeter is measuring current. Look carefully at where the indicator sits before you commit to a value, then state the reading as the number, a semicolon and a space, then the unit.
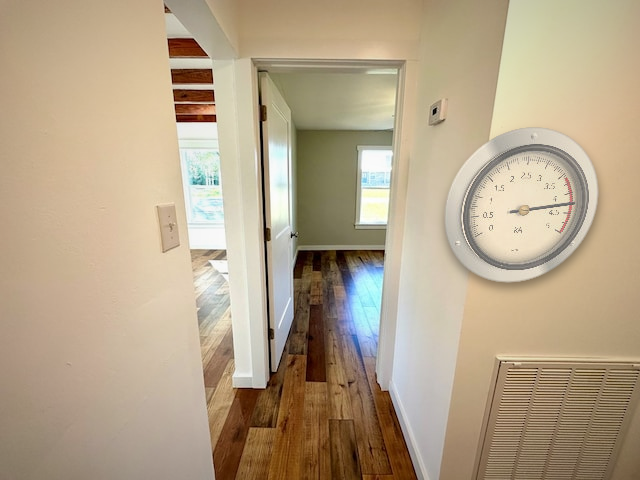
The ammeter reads 4.25; kA
